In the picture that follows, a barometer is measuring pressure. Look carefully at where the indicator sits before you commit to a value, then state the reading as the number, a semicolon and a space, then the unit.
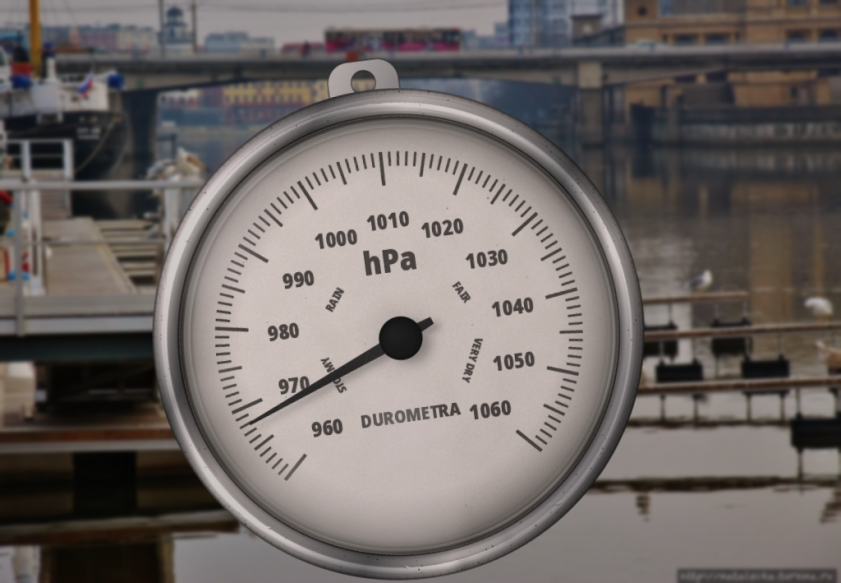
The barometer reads 968; hPa
